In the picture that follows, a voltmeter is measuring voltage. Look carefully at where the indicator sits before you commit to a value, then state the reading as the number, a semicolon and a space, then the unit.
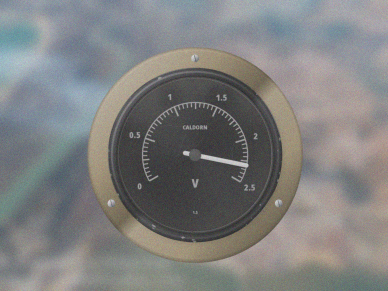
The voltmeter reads 2.3; V
